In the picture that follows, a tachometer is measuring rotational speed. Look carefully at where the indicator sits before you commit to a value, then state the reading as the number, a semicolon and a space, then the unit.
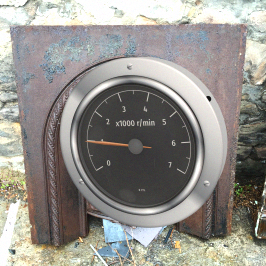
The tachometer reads 1000; rpm
